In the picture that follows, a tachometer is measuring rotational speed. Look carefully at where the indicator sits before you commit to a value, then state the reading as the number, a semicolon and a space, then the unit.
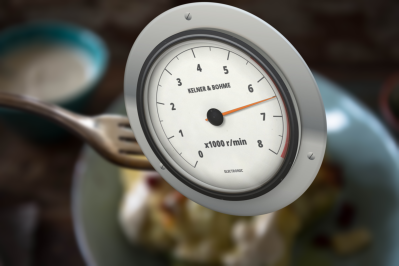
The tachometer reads 6500; rpm
